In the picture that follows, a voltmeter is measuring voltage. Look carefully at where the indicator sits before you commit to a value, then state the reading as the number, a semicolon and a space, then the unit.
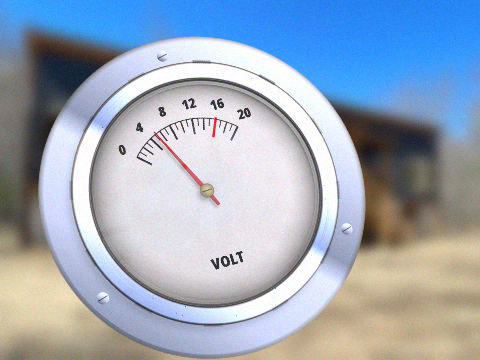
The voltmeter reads 5; V
